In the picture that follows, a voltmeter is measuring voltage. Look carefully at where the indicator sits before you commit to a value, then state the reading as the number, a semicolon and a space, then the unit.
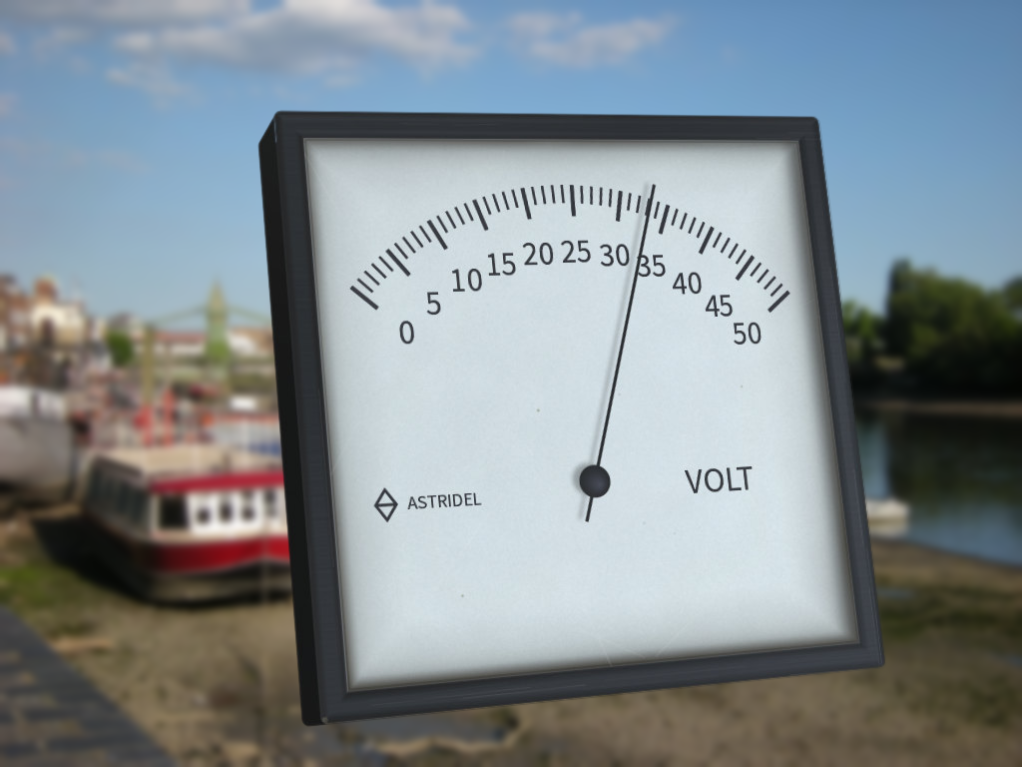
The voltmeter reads 33; V
